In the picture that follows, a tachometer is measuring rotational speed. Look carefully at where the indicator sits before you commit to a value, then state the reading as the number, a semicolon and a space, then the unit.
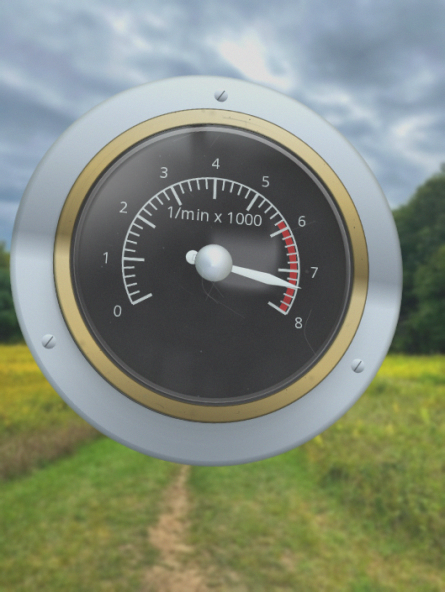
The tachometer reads 7400; rpm
